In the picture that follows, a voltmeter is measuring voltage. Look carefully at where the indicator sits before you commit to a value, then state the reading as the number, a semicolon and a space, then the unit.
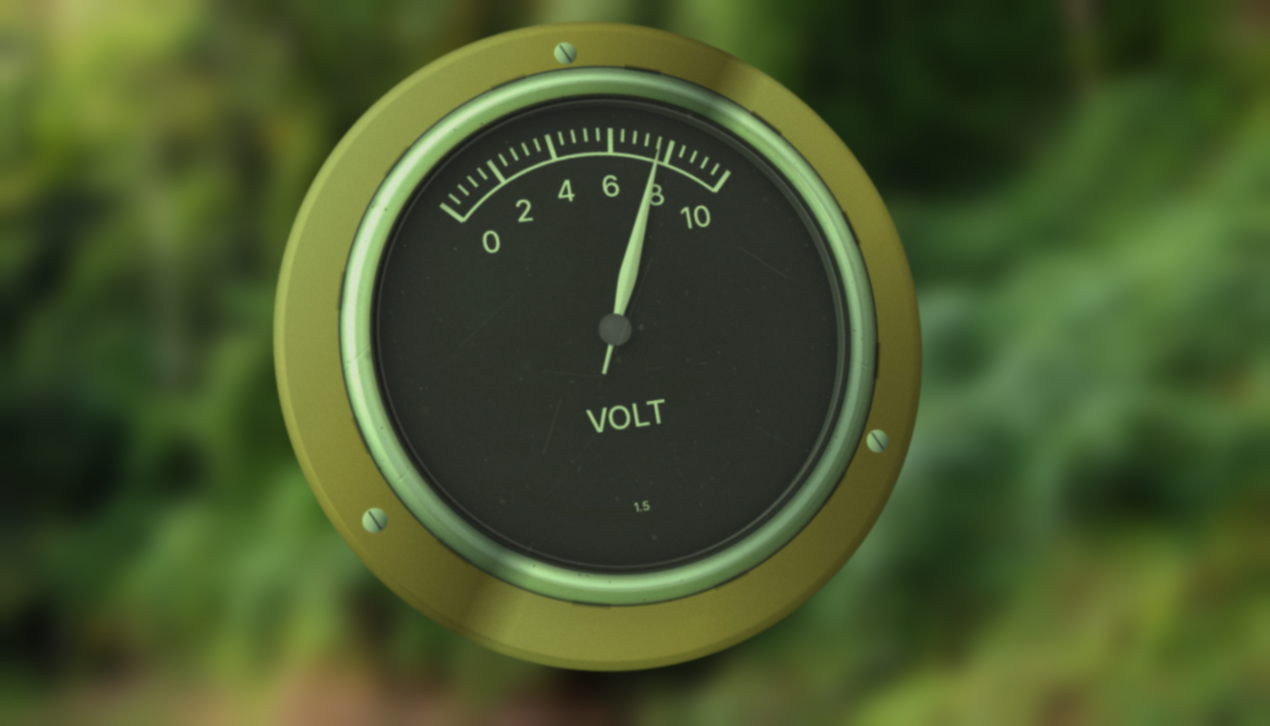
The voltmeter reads 7.6; V
